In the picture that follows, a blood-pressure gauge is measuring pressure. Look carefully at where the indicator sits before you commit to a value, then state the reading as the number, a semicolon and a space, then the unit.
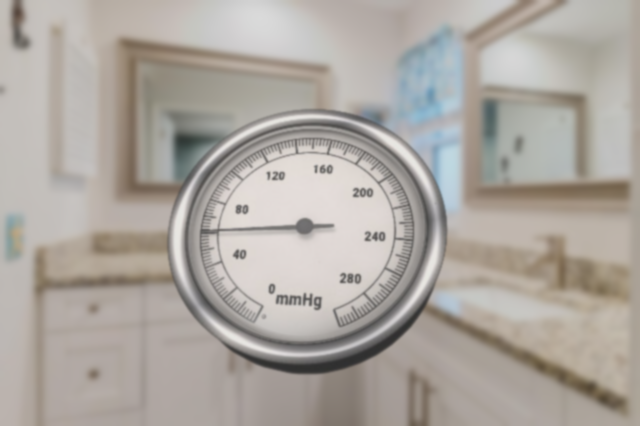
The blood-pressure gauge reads 60; mmHg
